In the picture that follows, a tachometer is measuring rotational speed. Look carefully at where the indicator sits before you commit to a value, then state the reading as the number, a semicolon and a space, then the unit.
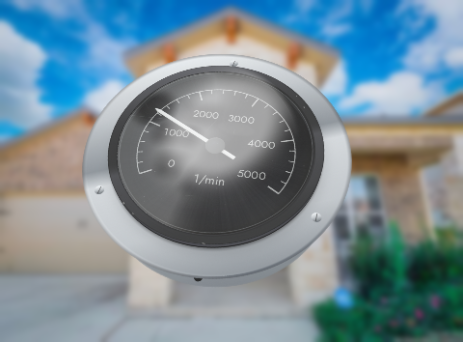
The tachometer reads 1200; rpm
